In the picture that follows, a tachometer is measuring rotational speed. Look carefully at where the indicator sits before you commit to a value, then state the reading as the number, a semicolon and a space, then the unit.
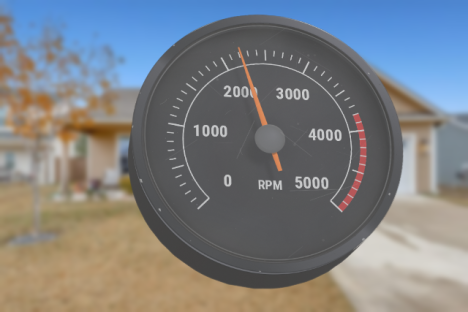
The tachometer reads 2200; rpm
